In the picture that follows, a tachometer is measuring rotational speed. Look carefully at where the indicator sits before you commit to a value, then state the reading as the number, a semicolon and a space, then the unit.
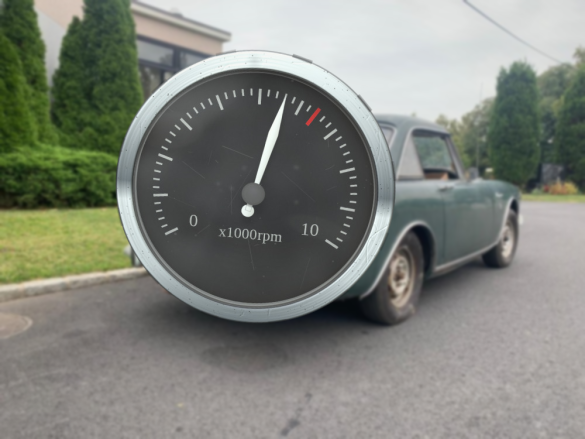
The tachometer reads 5600; rpm
